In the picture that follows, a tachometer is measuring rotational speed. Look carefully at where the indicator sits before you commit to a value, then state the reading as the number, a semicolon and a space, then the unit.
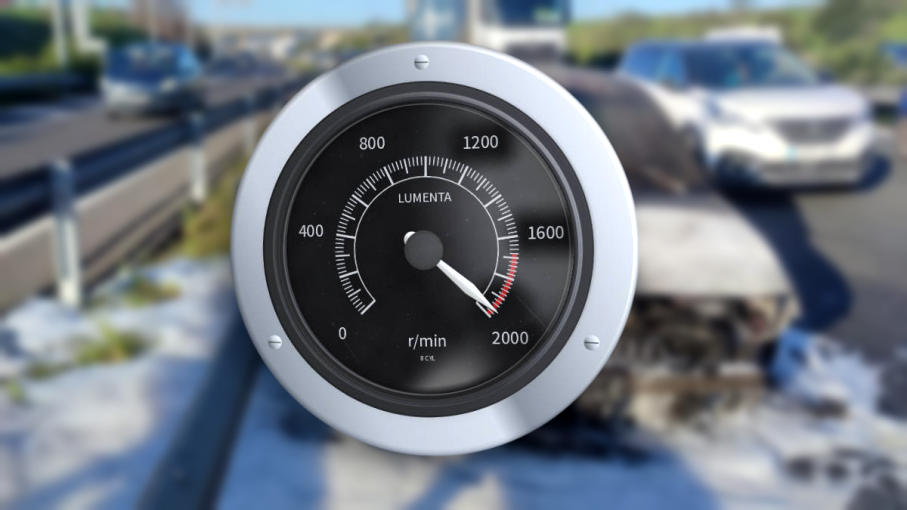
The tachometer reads 1960; rpm
